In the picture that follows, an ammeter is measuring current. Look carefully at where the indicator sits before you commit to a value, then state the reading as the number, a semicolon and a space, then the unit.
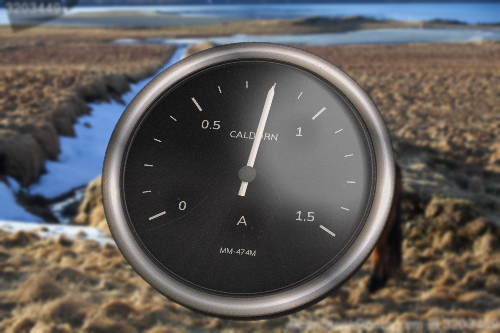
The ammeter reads 0.8; A
